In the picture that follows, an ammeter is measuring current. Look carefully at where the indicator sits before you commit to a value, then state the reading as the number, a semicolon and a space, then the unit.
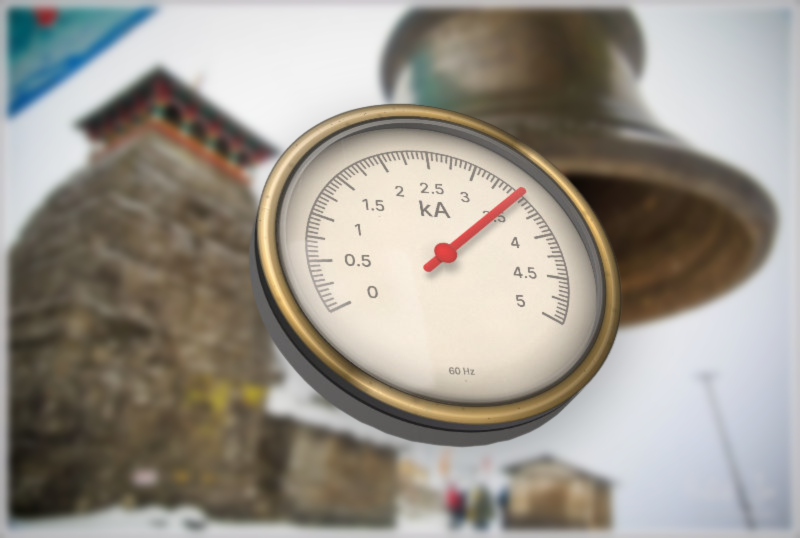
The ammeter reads 3.5; kA
